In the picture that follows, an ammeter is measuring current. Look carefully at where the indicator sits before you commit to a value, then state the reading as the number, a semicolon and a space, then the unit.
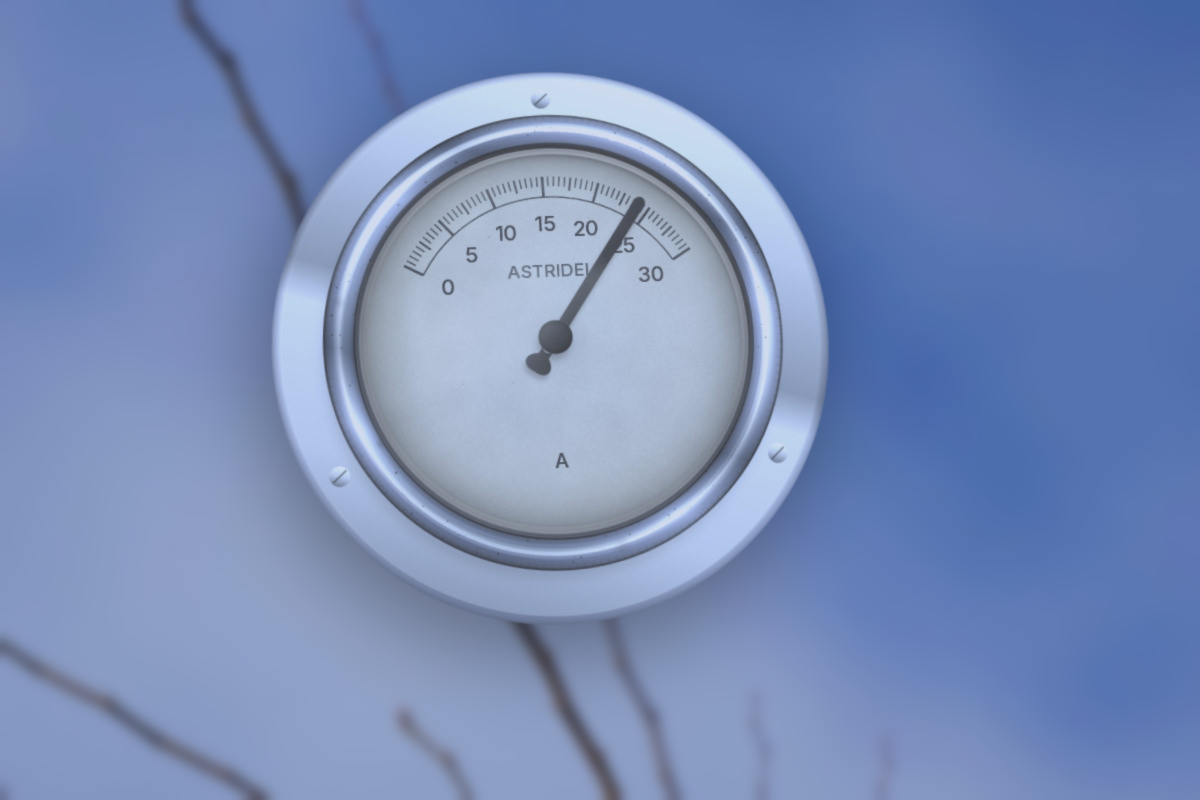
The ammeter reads 24; A
